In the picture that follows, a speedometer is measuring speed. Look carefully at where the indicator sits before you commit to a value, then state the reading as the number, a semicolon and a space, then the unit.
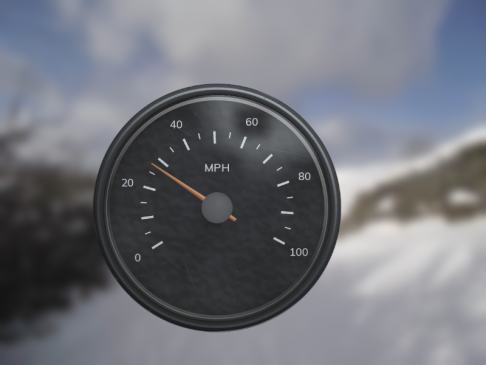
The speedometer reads 27.5; mph
